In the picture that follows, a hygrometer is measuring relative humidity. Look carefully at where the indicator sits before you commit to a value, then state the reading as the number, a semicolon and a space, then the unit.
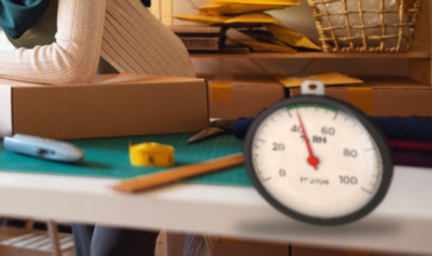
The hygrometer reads 44; %
